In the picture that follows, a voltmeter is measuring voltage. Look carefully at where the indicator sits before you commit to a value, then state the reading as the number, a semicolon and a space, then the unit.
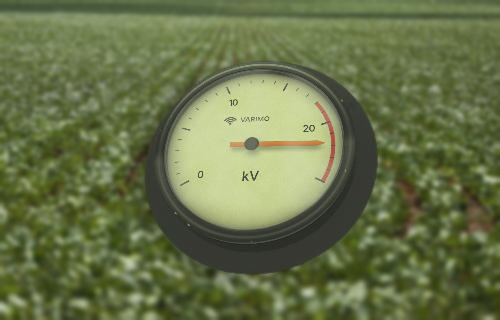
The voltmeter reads 22; kV
